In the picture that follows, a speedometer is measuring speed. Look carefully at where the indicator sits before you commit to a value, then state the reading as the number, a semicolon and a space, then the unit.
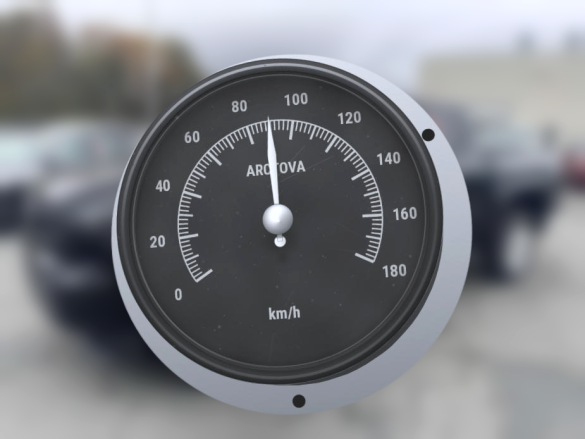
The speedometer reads 90; km/h
